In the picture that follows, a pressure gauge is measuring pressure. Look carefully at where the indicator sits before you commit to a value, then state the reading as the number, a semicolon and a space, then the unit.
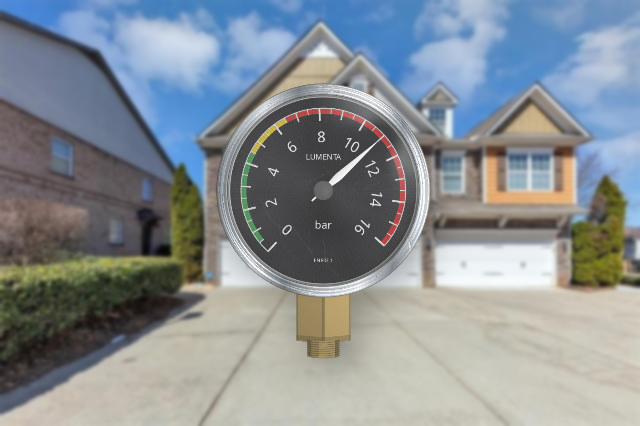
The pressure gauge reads 11; bar
